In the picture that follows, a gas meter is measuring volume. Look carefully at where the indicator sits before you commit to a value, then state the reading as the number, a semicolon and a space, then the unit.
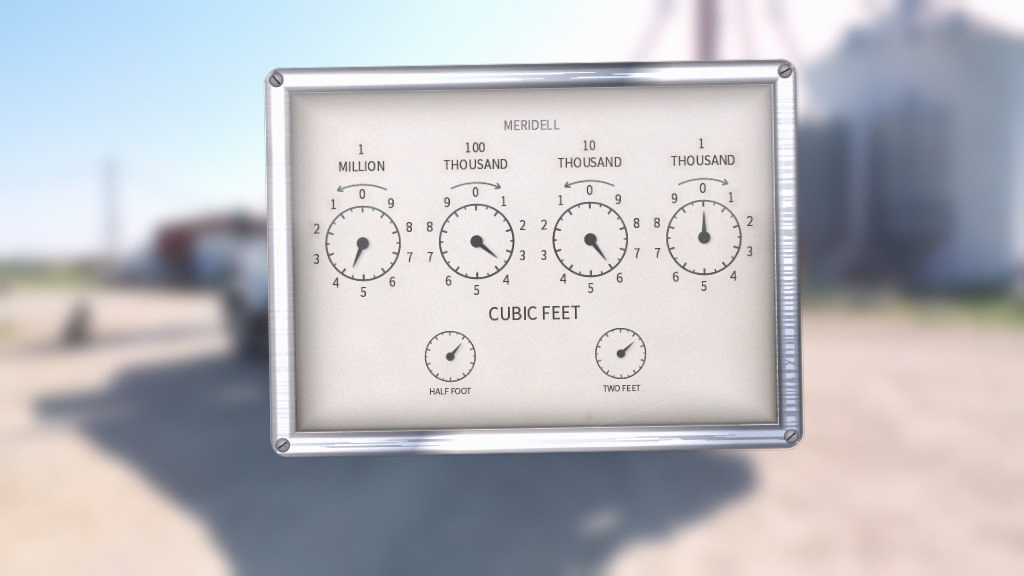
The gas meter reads 436000; ft³
